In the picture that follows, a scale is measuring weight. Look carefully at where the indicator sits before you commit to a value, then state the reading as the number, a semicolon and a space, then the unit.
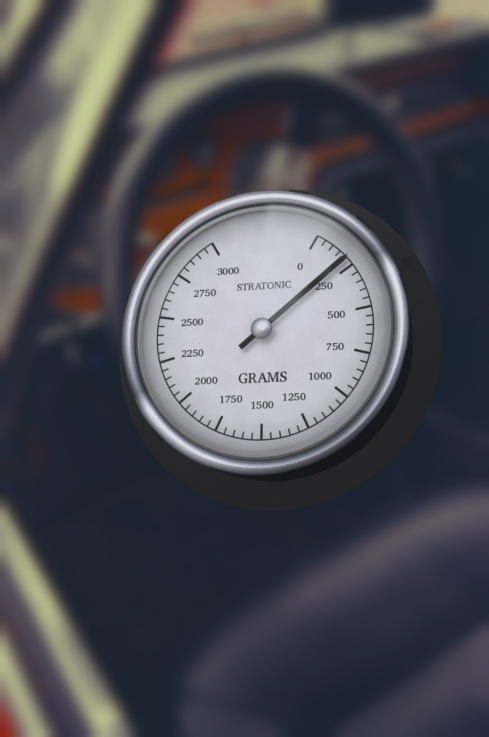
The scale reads 200; g
